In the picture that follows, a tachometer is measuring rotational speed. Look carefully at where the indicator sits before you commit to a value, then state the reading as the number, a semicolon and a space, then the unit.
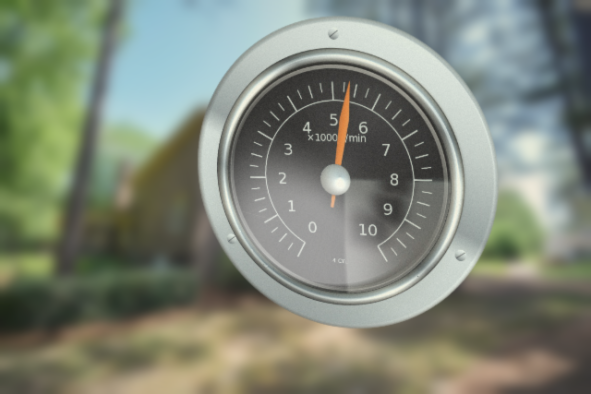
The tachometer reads 5375; rpm
